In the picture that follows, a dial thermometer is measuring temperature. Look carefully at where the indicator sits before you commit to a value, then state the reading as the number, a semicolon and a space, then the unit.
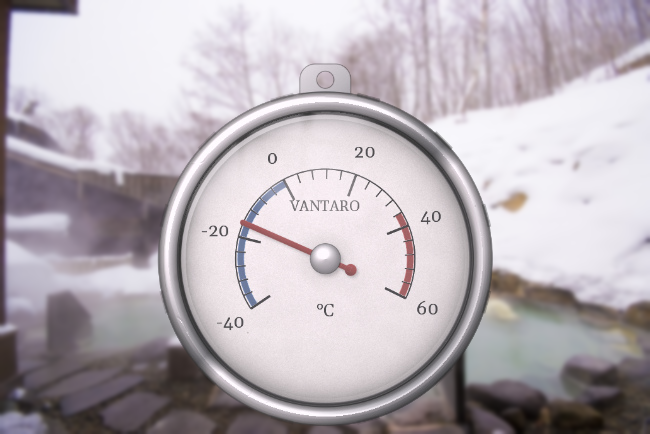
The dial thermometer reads -16; °C
